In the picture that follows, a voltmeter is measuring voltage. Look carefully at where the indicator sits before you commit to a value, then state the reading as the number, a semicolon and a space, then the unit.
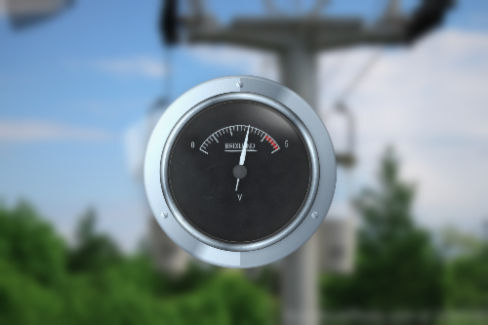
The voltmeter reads 3; V
